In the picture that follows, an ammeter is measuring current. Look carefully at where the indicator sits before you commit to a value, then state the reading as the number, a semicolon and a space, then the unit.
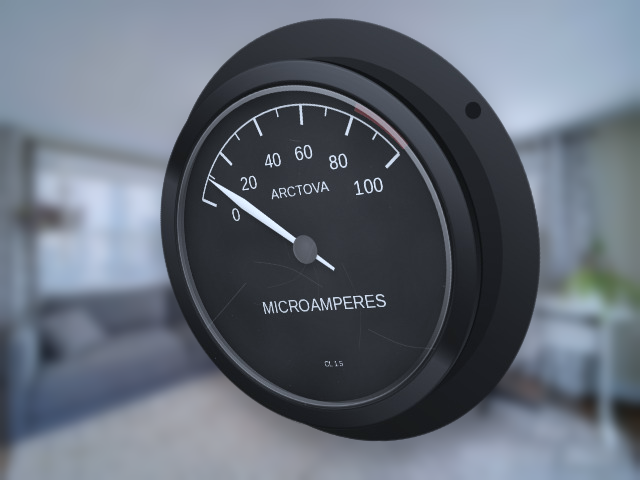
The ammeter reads 10; µA
